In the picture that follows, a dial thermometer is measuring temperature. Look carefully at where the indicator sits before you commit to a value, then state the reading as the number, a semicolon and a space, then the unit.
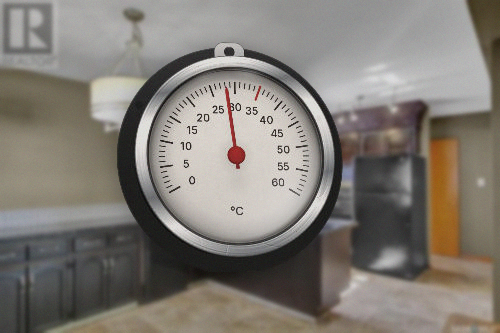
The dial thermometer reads 28; °C
